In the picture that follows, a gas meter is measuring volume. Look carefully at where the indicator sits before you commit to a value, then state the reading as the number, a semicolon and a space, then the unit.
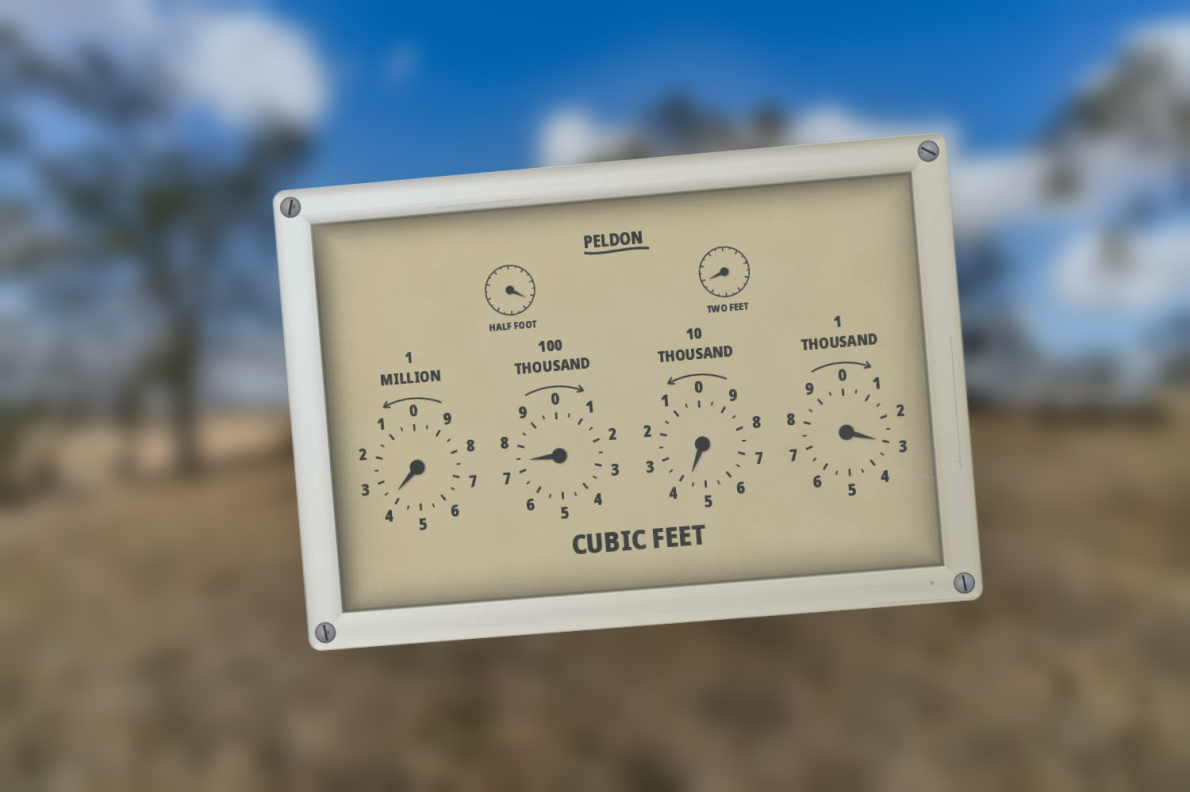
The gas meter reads 374300; ft³
